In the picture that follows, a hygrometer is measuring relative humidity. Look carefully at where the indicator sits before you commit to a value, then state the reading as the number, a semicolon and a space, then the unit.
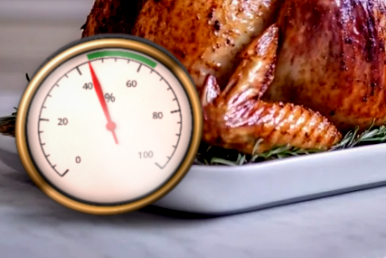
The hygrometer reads 44; %
